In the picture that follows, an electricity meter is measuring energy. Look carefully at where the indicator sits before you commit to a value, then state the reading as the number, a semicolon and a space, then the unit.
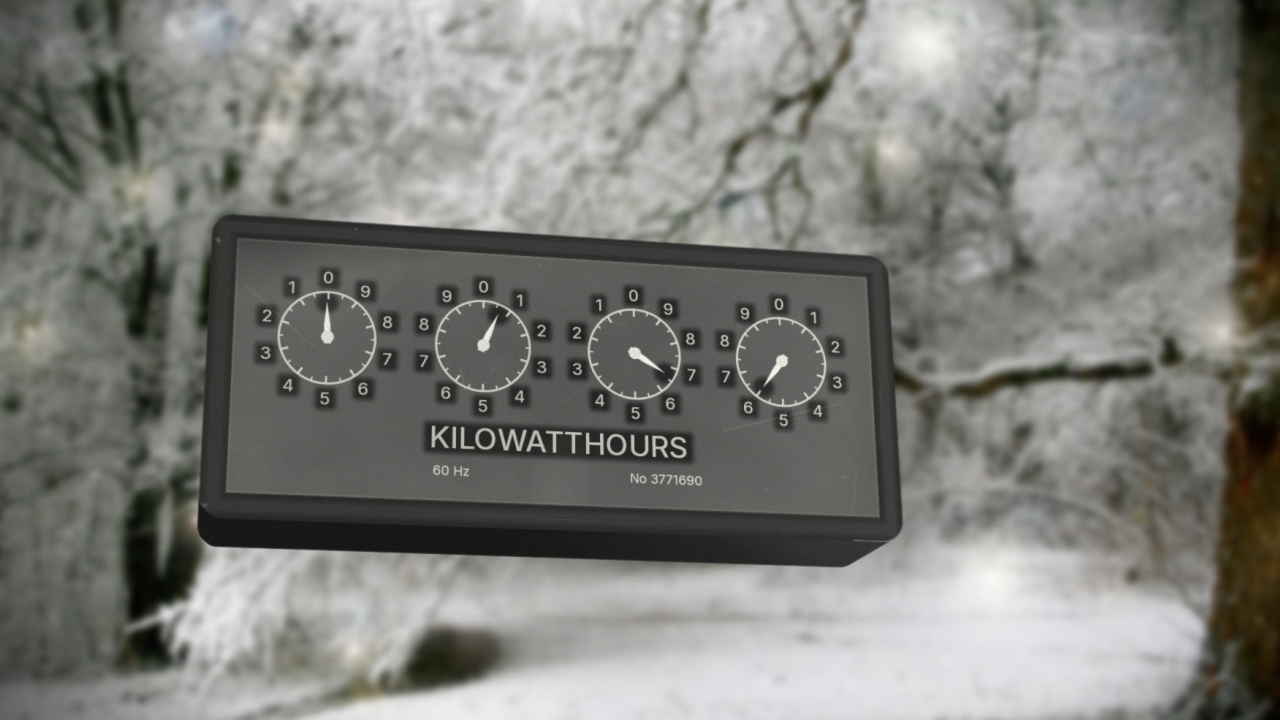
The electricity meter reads 66; kWh
